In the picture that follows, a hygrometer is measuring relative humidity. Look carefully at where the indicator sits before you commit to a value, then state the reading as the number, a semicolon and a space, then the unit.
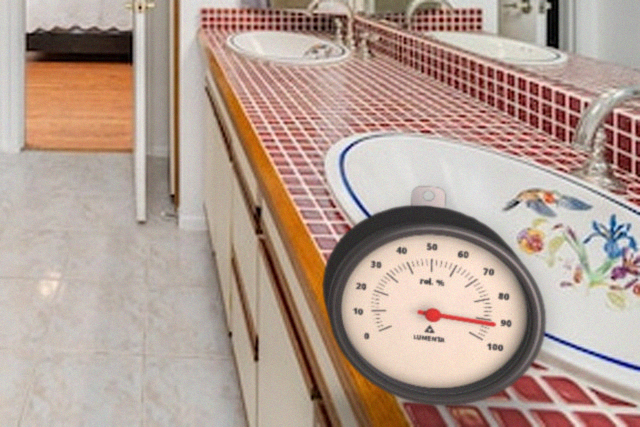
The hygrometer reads 90; %
